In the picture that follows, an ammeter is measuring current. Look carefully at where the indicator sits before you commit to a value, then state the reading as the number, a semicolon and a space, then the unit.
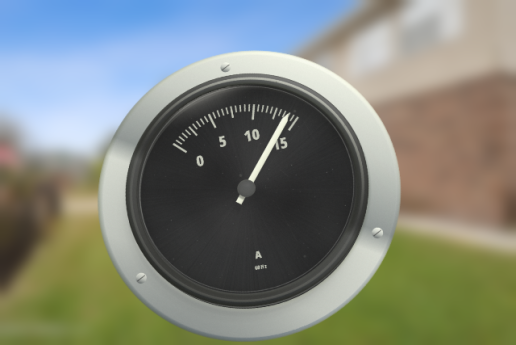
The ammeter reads 14; A
